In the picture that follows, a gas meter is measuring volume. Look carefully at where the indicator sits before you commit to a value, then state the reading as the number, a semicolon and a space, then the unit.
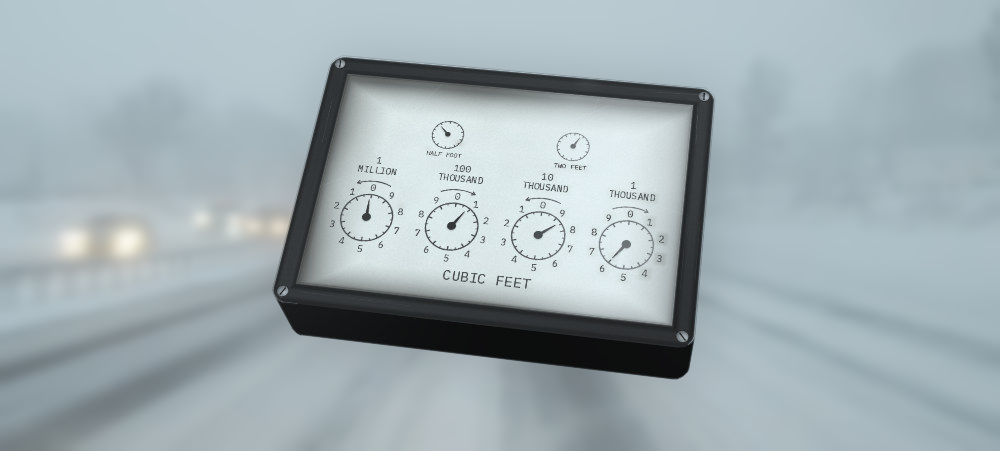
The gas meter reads 8600; ft³
